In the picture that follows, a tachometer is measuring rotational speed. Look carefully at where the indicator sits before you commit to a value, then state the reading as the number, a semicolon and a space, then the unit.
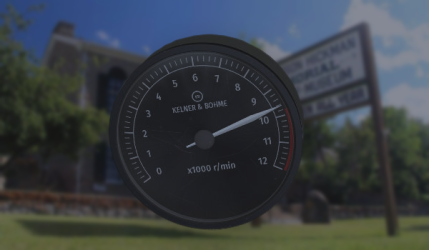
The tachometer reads 9600; rpm
